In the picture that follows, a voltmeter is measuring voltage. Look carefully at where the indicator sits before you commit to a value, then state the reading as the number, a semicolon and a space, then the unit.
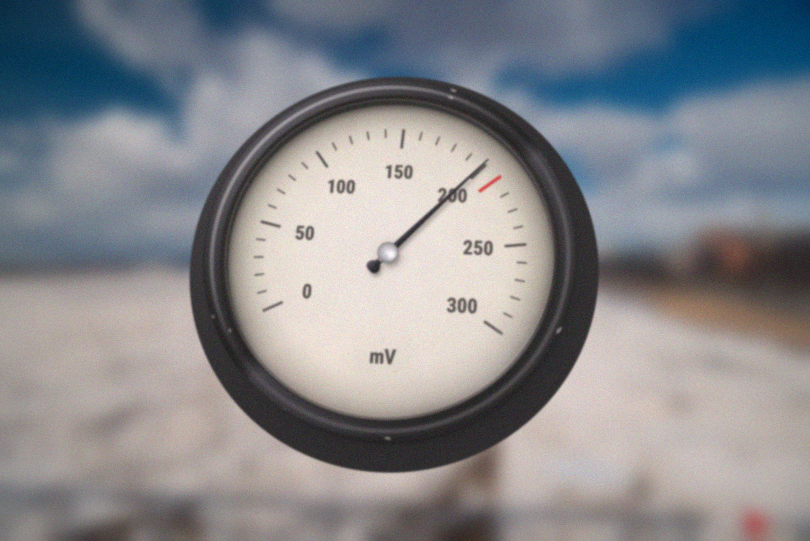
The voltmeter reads 200; mV
